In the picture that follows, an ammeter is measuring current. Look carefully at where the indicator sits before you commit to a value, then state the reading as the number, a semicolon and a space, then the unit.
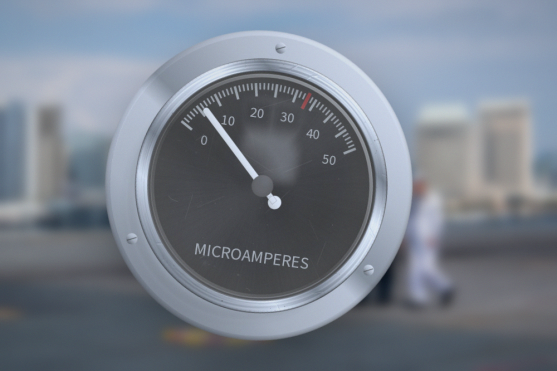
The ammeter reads 6; µA
